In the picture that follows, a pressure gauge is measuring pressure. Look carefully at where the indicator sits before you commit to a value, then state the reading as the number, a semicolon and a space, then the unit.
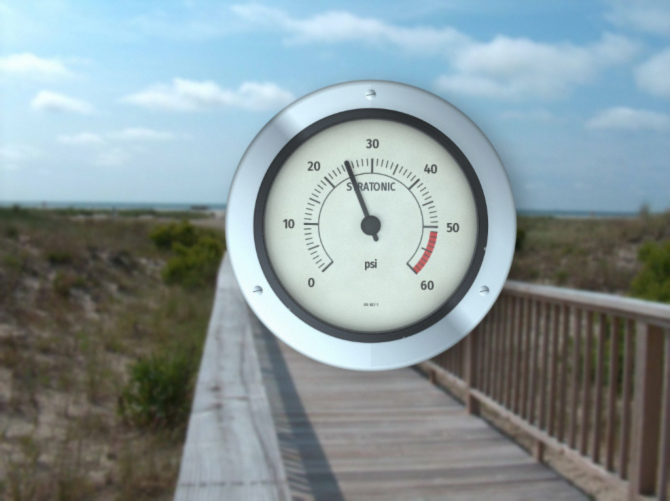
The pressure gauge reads 25; psi
